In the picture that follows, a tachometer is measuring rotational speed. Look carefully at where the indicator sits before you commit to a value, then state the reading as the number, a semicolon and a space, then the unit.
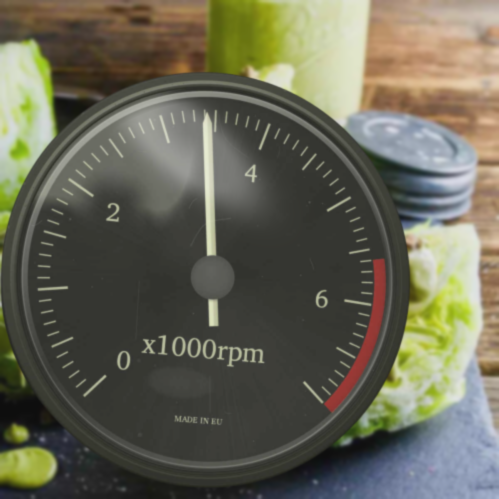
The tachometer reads 3400; rpm
